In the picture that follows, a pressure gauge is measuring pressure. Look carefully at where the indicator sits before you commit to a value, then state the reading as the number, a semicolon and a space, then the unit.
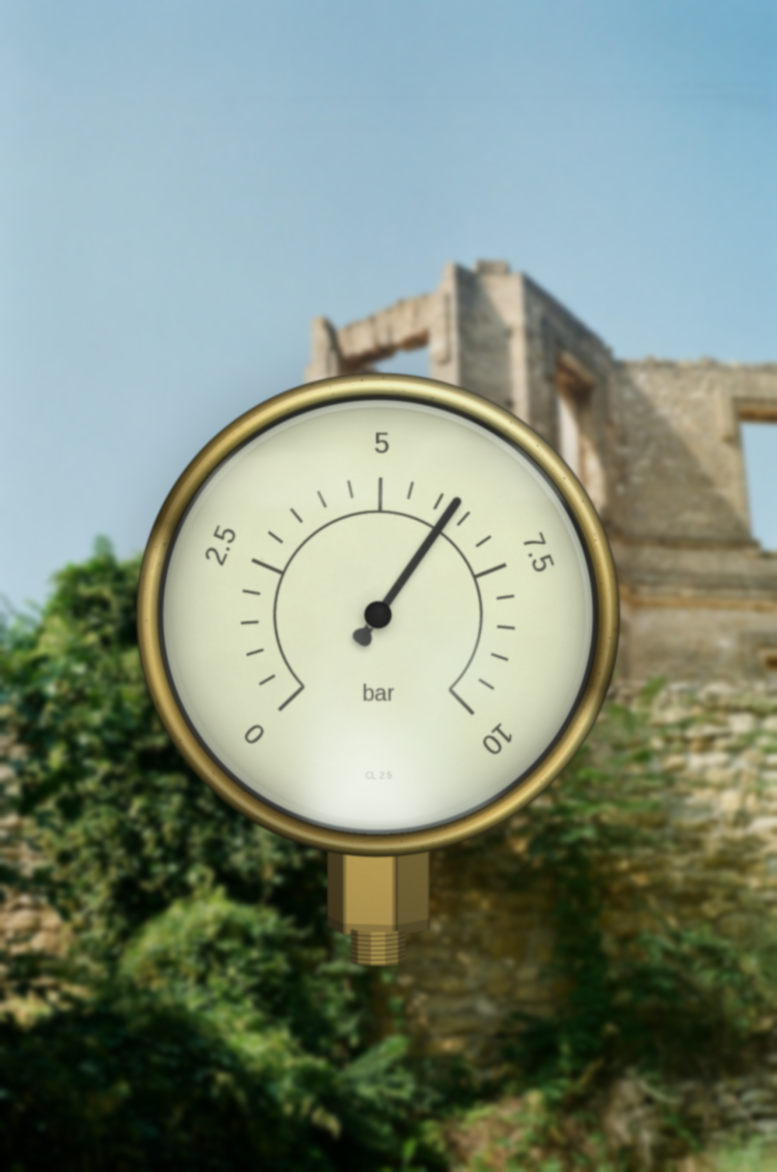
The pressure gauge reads 6.25; bar
